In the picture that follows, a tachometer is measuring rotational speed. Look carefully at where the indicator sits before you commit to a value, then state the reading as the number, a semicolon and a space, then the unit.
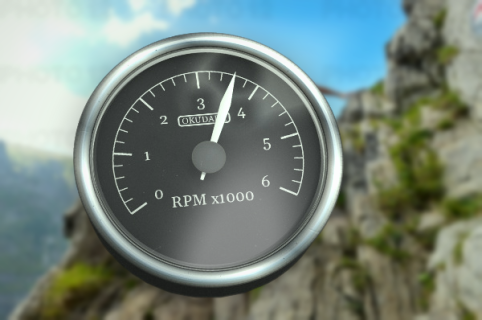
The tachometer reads 3600; rpm
